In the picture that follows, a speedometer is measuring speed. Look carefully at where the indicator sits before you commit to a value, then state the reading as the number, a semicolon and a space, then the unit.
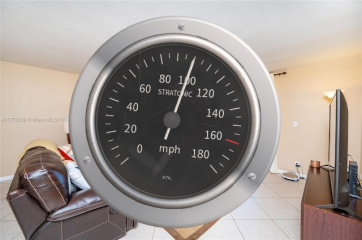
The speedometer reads 100; mph
